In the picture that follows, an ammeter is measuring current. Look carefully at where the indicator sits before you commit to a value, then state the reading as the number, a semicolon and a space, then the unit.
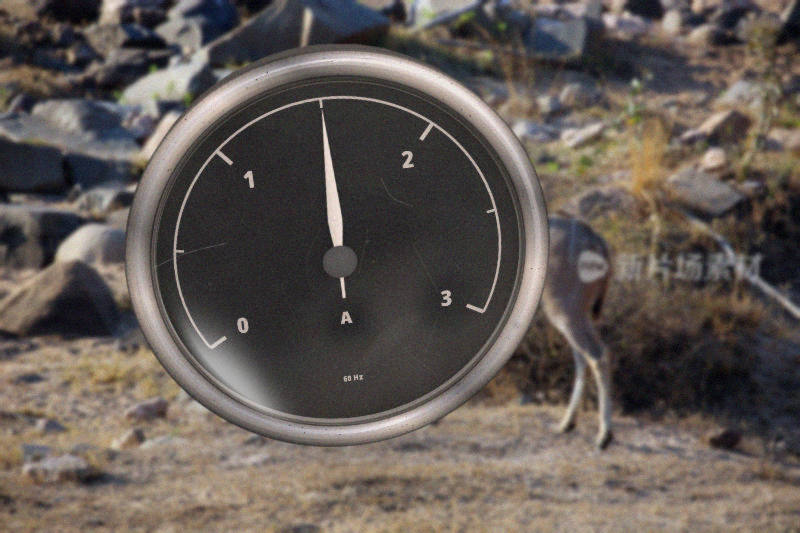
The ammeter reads 1.5; A
